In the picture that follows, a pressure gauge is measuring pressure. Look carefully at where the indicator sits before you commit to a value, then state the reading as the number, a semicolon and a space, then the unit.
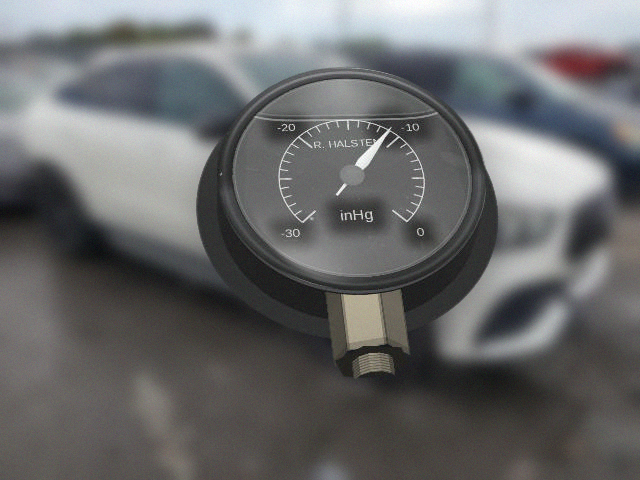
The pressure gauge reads -11; inHg
